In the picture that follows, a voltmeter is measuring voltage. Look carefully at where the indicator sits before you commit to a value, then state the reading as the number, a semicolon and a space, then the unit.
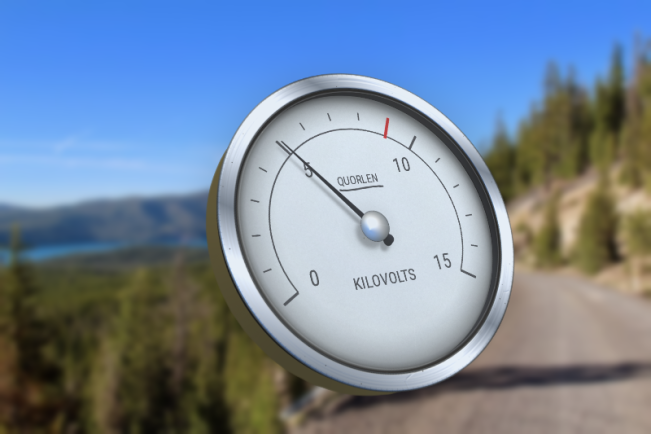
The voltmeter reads 5; kV
